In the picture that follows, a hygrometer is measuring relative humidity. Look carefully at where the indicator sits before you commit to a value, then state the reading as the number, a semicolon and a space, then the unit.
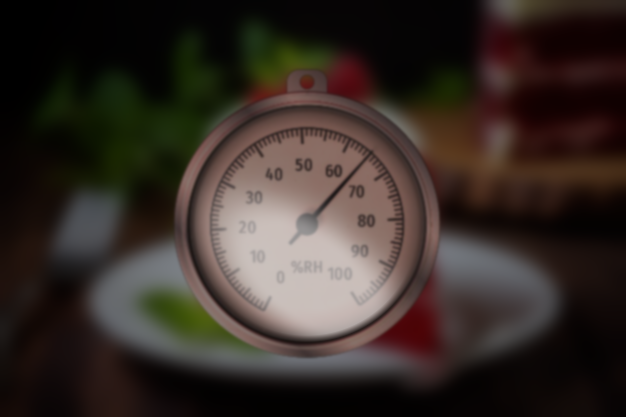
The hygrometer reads 65; %
